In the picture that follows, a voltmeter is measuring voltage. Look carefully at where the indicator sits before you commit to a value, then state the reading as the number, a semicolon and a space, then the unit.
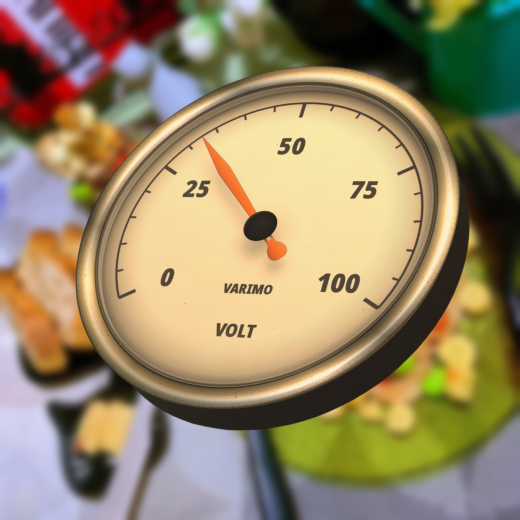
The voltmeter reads 32.5; V
